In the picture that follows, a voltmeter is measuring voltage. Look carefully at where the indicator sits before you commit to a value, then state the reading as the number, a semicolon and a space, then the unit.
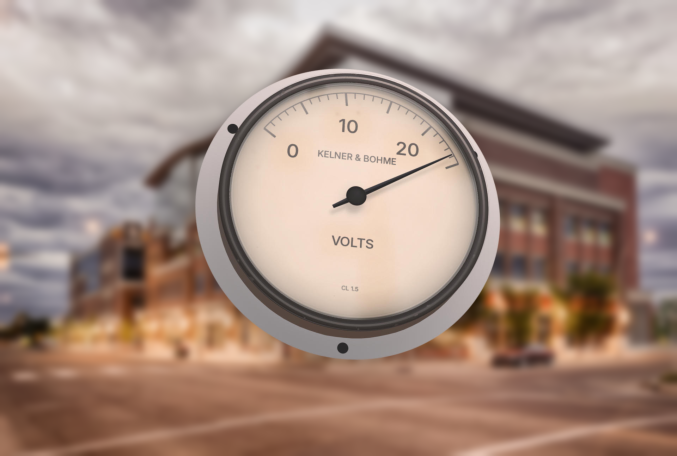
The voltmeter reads 24; V
